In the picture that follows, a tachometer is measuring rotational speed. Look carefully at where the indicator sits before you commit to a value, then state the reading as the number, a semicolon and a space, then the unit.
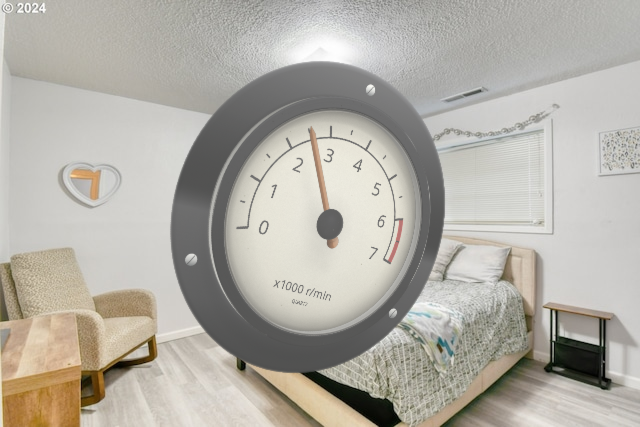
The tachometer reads 2500; rpm
